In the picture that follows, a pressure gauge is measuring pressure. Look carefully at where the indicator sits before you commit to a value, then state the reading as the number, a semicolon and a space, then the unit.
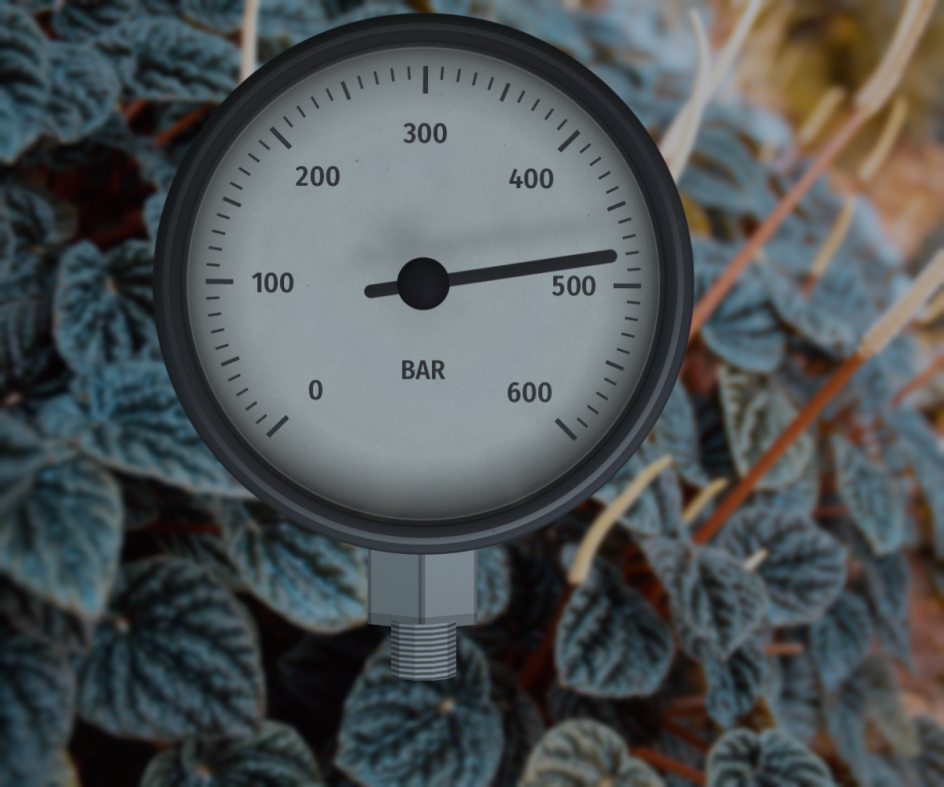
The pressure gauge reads 480; bar
